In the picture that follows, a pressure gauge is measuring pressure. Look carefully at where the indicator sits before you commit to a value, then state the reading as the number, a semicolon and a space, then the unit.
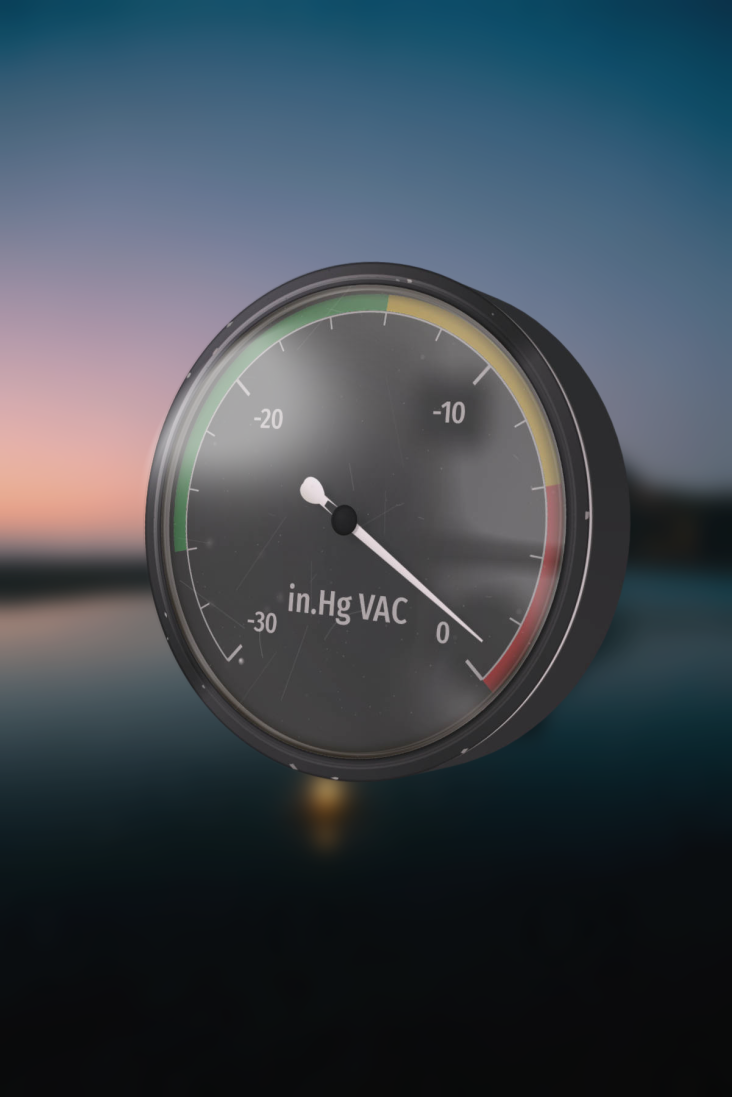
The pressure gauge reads -1; inHg
